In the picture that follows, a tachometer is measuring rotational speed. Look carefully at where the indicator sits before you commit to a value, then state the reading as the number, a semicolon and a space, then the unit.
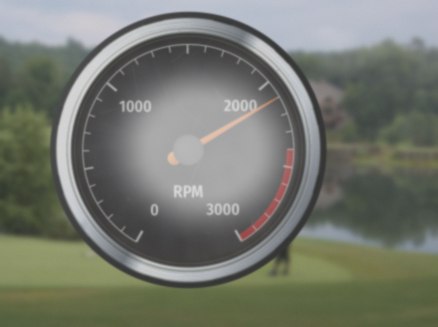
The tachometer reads 2100; rpm
